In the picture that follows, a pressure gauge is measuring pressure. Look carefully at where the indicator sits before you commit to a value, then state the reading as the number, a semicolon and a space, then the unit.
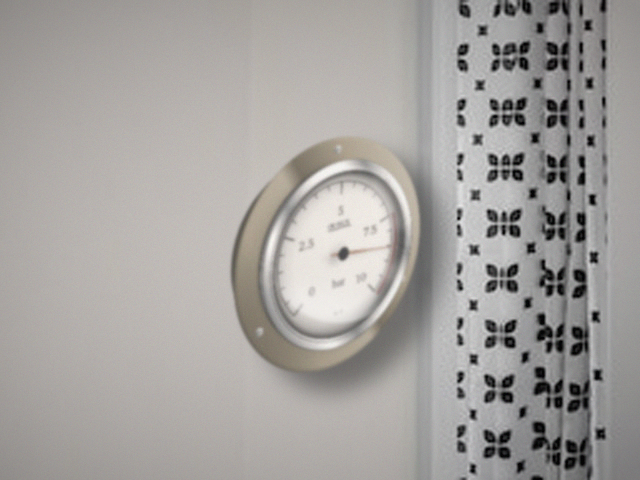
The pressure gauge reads 8.5; bar
